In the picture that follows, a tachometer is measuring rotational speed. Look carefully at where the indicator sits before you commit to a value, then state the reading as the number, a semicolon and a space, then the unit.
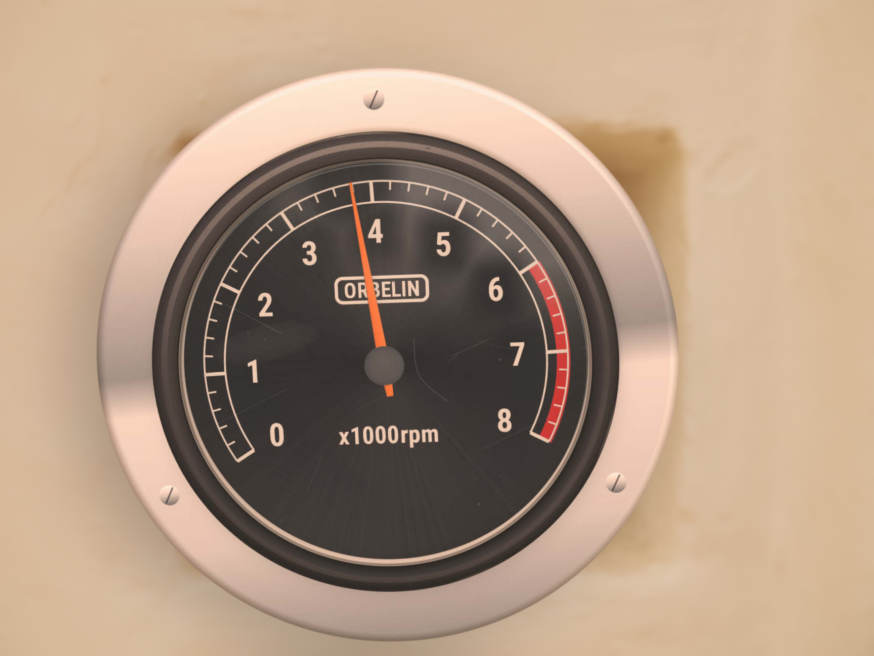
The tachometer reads 3800; rpm
